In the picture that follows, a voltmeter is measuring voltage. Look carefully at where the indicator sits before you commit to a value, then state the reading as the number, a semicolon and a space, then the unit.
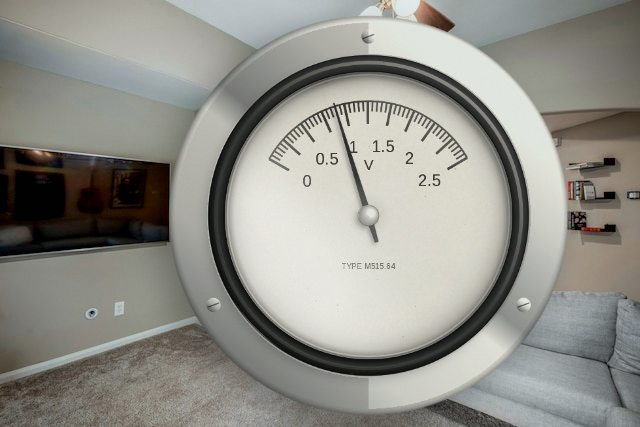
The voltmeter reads 0.9; V
